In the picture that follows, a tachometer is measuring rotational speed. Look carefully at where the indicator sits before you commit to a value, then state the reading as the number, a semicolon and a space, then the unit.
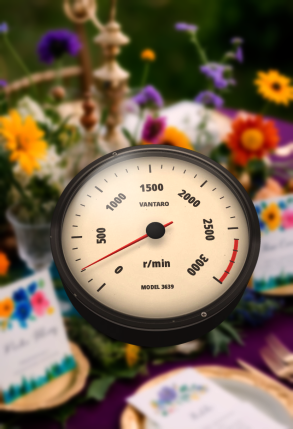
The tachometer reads 200; rpm
